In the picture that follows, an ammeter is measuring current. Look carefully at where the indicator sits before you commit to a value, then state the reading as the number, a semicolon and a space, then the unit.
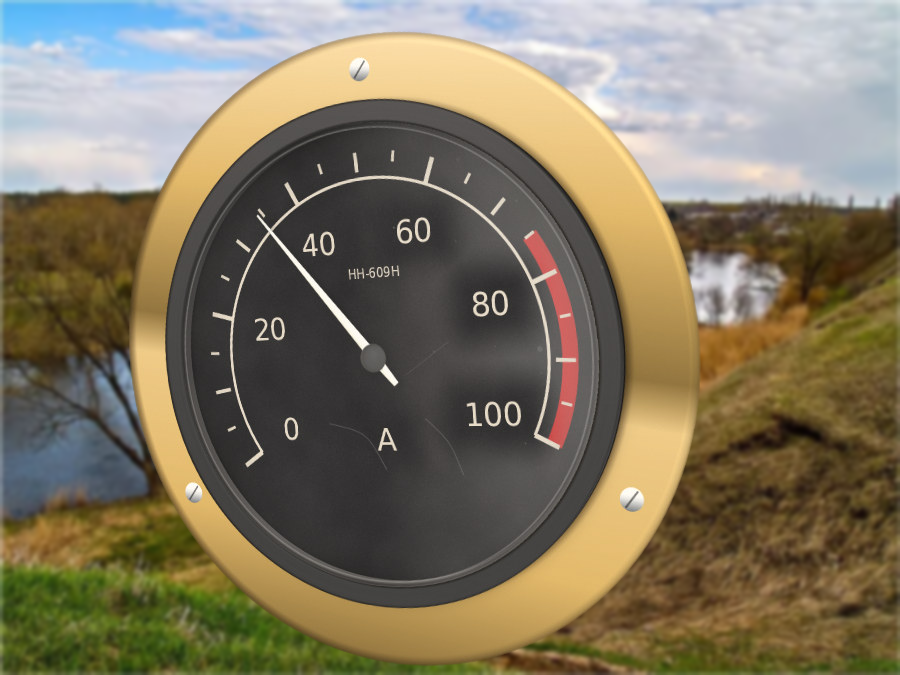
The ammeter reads 35; A
